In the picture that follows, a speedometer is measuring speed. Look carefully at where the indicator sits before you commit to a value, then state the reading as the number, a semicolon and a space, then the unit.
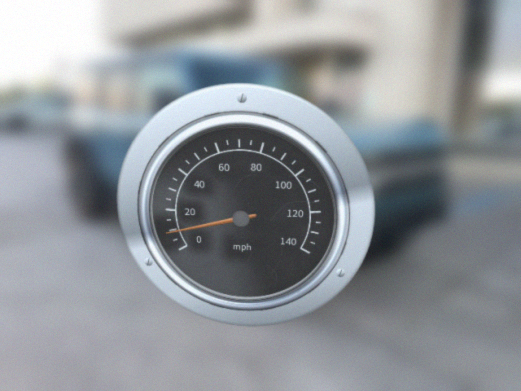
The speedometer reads 10; mph
